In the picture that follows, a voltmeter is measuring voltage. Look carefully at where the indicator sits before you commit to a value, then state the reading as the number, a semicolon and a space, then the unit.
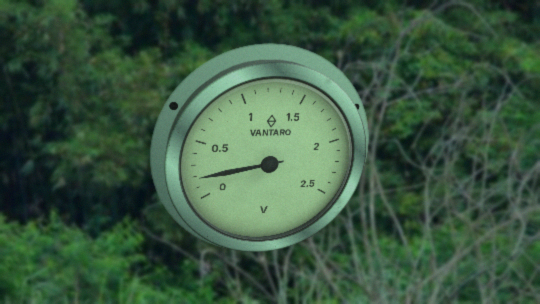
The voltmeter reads 0.2; V
